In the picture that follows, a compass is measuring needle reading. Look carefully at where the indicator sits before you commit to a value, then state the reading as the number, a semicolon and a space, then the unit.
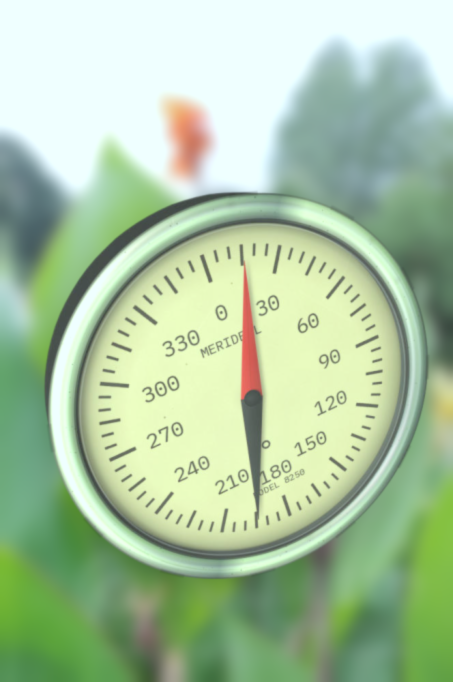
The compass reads 15; °
